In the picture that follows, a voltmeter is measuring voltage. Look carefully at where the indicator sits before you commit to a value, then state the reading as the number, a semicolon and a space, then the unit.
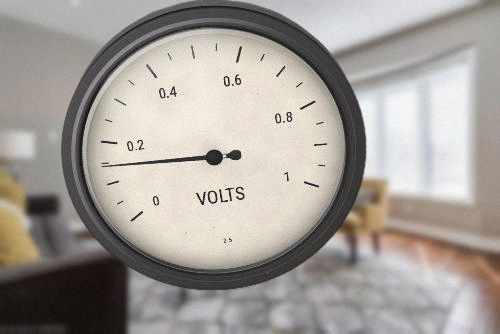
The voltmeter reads 0.15; V
